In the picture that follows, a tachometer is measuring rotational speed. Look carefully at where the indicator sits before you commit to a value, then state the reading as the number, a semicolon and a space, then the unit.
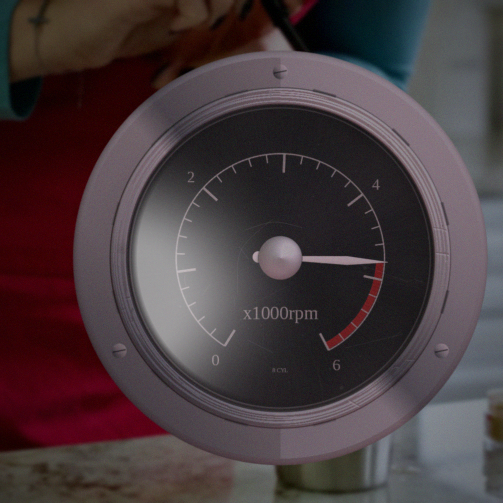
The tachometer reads 4800; rpm
